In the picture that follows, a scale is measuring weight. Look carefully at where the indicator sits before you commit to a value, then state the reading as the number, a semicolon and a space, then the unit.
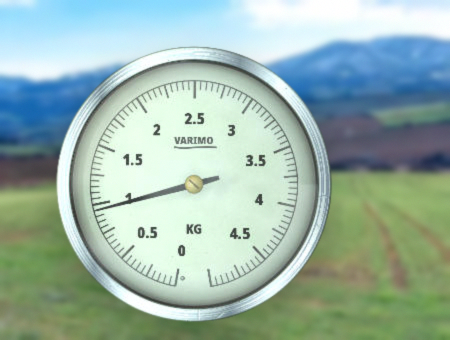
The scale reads 0.95; kg
